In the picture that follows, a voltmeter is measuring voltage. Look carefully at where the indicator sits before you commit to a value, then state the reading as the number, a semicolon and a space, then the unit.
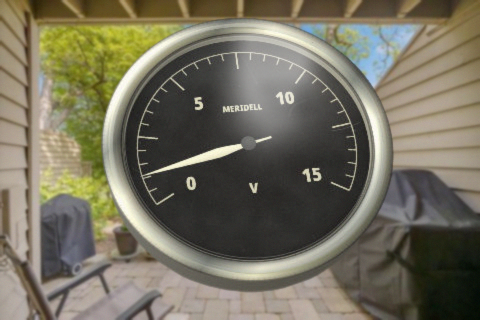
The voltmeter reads 1; V
